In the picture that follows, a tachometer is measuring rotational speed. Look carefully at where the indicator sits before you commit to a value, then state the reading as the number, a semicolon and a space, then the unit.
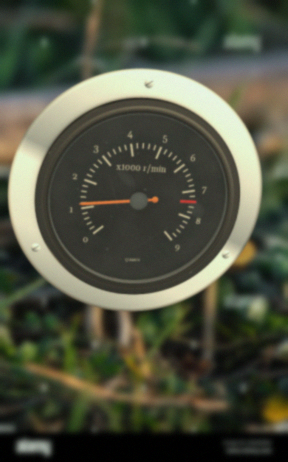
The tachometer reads 1200; rpm
